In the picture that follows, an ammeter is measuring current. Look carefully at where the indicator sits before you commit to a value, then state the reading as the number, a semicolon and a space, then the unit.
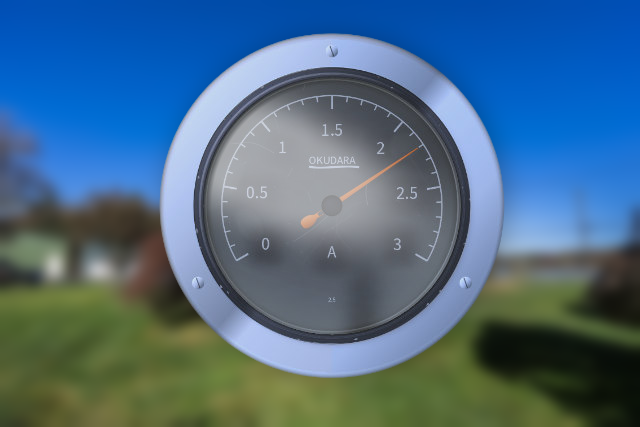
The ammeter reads 2.2; A
